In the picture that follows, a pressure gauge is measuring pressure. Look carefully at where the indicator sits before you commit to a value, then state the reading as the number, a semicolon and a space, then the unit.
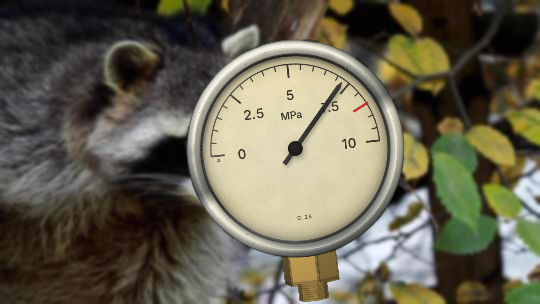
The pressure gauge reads 7.25; MPa
